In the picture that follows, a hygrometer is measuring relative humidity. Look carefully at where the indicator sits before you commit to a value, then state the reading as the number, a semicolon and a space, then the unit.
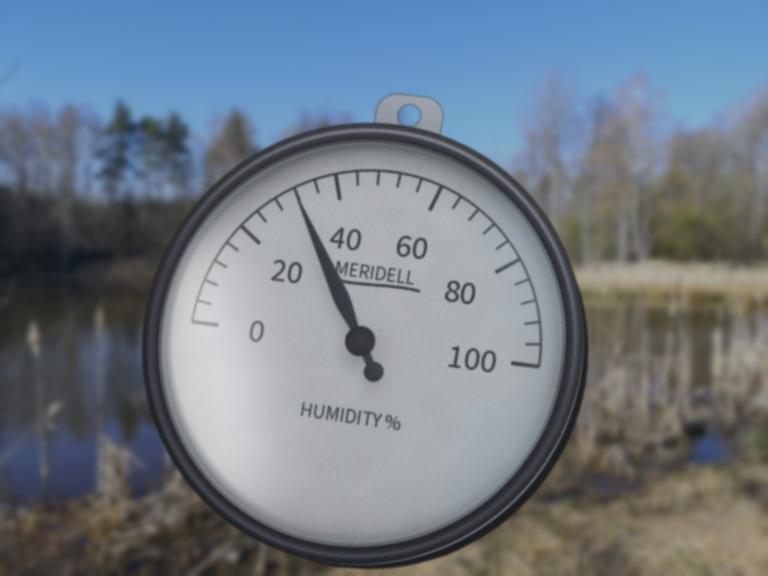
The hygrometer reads 32; %
